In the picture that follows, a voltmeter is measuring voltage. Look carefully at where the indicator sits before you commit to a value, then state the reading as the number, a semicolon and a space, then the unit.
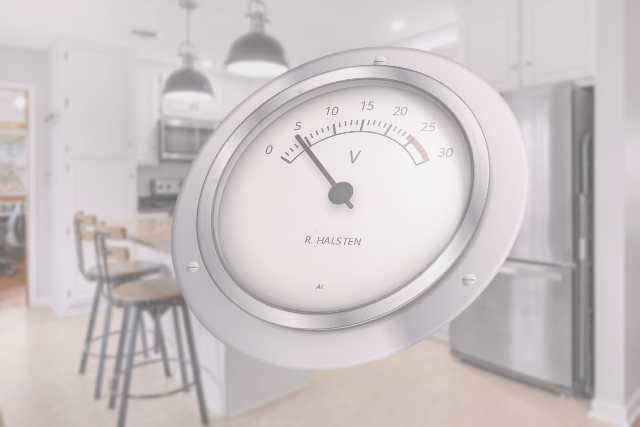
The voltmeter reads 4; V
